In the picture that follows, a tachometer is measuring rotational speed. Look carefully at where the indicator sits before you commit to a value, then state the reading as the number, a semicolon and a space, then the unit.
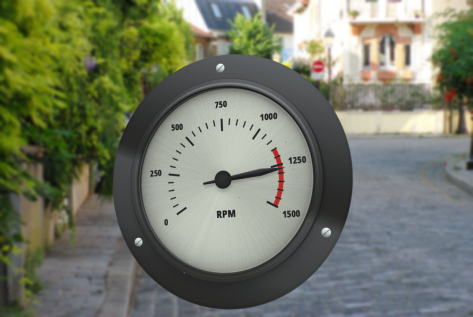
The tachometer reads 1275; rpm
